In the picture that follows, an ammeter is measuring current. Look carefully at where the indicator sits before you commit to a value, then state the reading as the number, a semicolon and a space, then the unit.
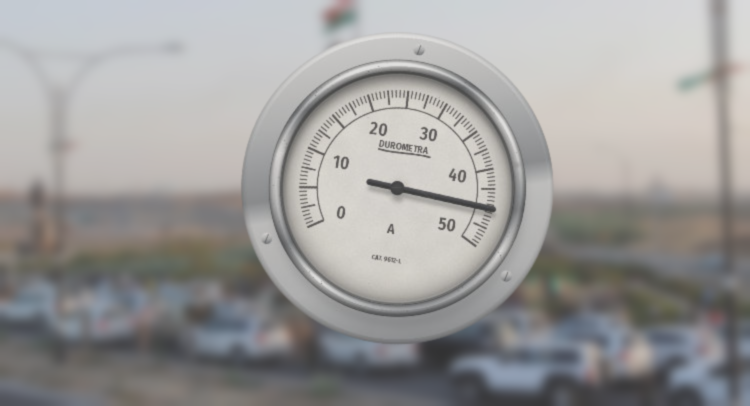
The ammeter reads 45; A
